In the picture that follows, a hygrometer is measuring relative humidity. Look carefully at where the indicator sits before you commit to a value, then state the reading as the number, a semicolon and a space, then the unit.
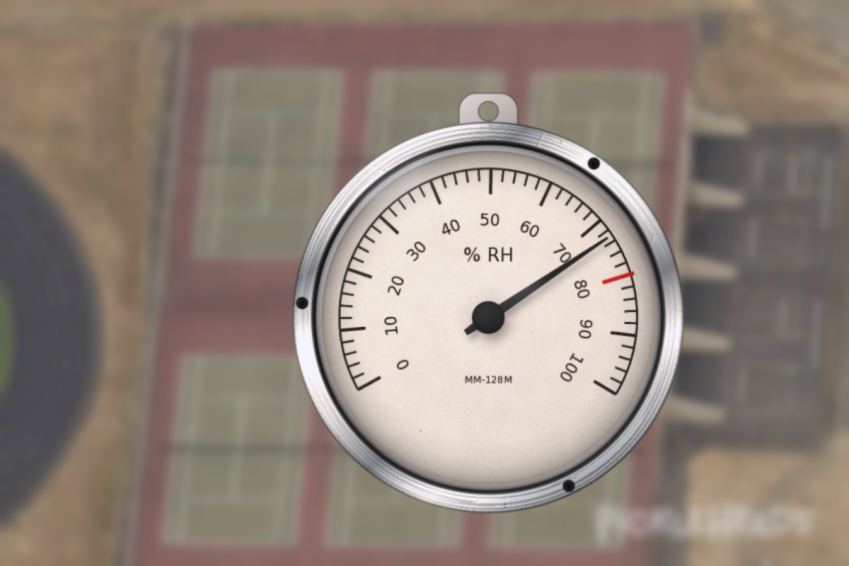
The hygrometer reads 73; %
